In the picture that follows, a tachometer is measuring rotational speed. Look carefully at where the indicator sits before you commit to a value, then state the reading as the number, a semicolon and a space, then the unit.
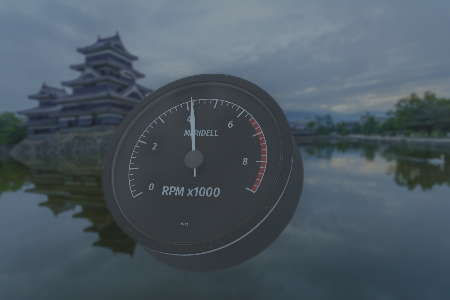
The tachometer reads 4200; rpm
